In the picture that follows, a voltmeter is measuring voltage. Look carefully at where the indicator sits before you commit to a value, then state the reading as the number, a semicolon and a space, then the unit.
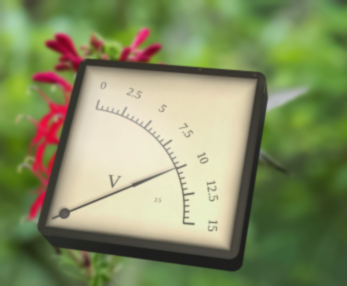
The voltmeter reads 10; V
